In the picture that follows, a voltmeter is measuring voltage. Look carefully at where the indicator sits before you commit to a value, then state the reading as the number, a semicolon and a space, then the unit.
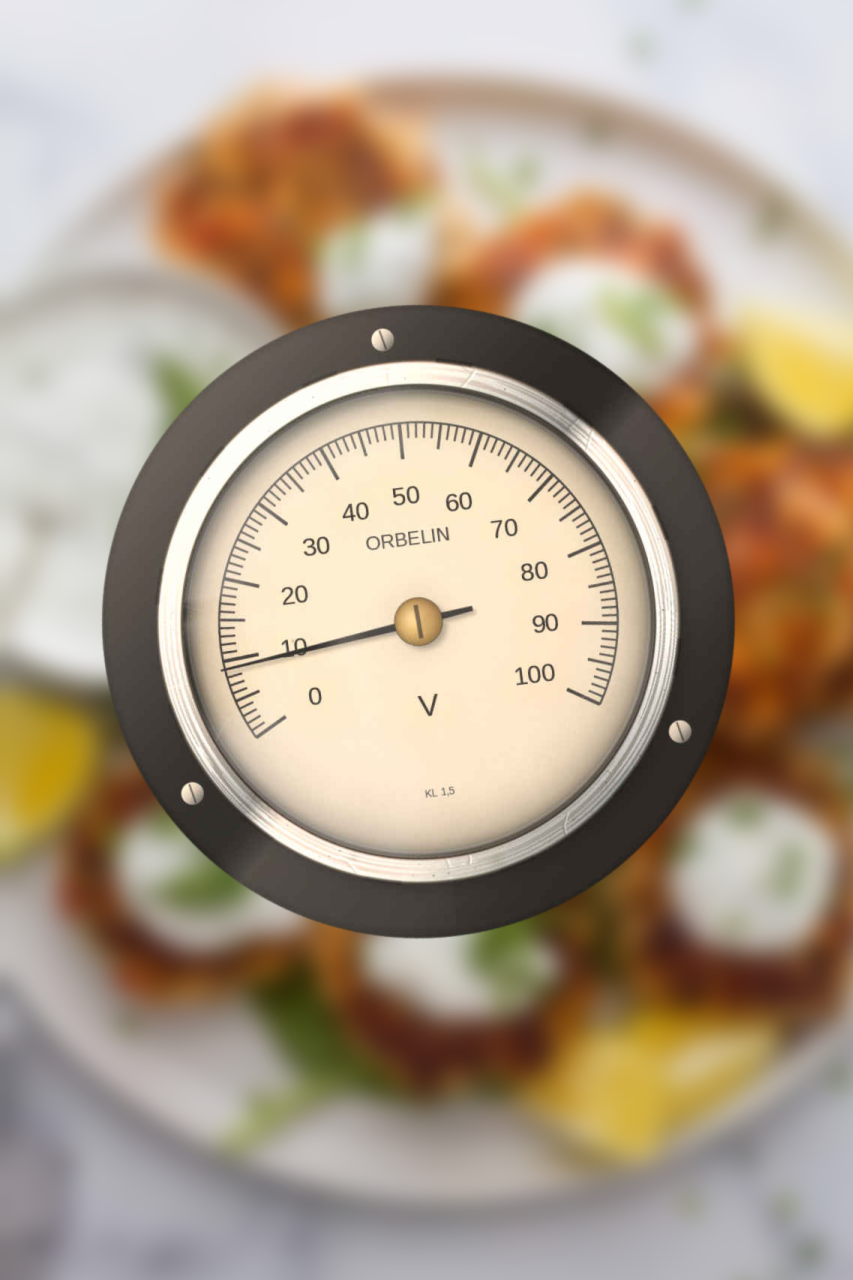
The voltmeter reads 9; V
